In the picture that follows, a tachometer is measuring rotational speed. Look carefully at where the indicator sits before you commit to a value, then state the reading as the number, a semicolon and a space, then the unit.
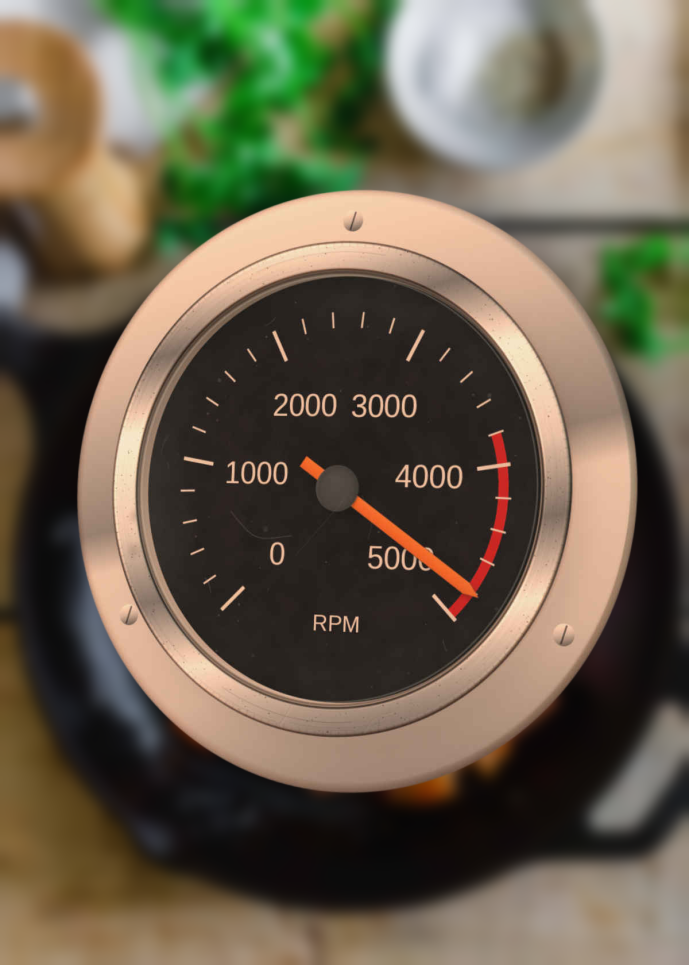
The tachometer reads 4800; rpm
